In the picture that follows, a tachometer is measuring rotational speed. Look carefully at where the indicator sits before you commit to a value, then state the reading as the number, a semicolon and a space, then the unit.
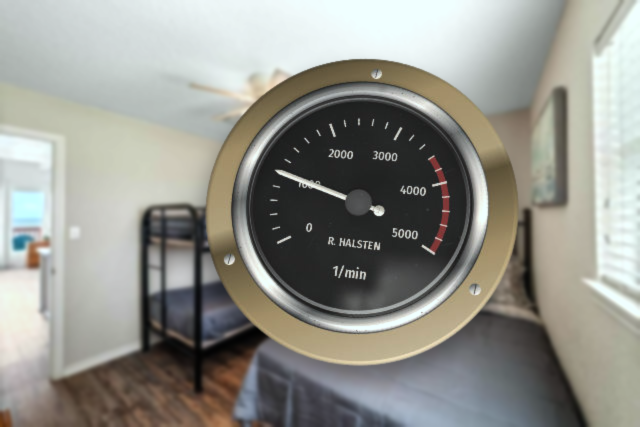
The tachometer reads 1000; rpm
